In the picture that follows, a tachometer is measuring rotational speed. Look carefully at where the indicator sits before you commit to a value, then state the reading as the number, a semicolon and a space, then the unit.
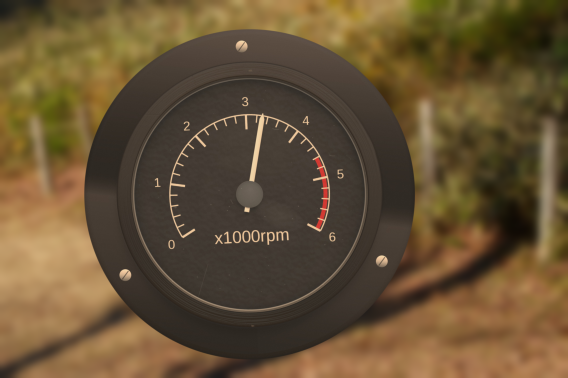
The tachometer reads 3300; rpm
